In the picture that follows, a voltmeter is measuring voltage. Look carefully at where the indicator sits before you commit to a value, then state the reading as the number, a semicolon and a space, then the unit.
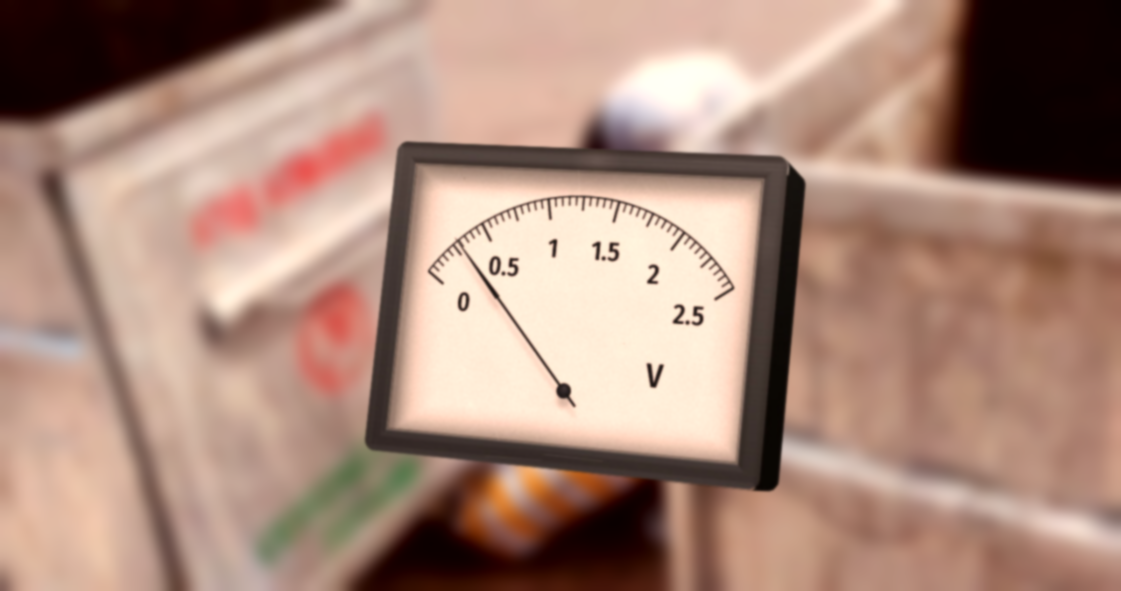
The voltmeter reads 0.3; V
